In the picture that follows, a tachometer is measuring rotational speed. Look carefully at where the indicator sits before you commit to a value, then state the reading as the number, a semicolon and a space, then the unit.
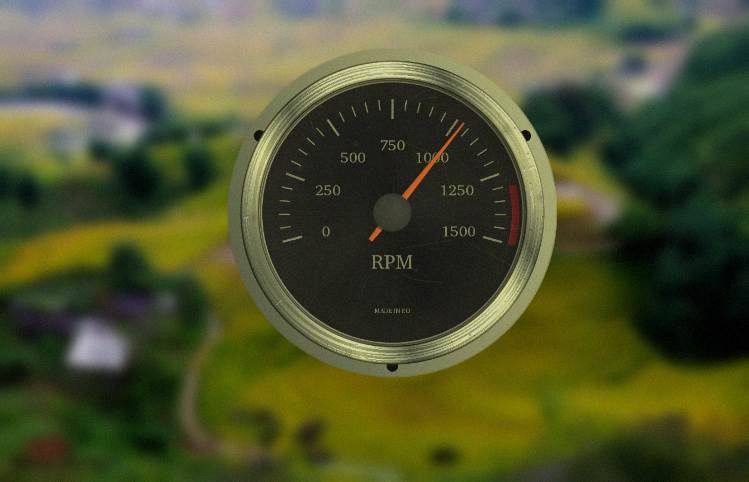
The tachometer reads 1025; rpm
